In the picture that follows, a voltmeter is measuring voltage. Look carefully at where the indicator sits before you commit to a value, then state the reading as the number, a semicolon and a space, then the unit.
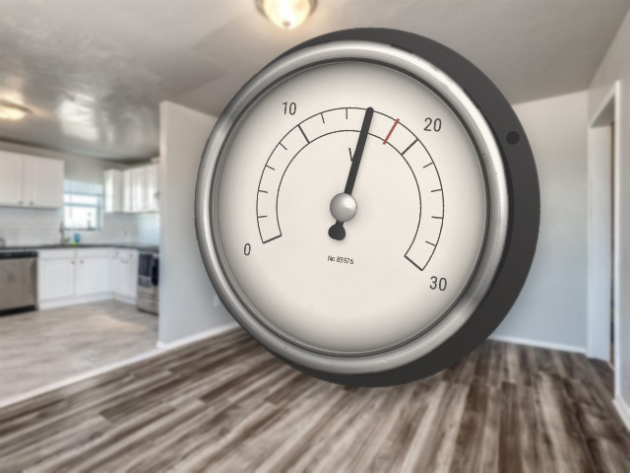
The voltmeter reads 16; V
